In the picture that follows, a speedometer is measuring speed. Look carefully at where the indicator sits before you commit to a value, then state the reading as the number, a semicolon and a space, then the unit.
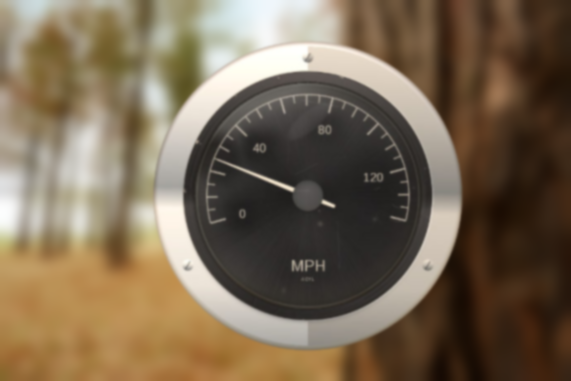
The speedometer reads 25; mph
